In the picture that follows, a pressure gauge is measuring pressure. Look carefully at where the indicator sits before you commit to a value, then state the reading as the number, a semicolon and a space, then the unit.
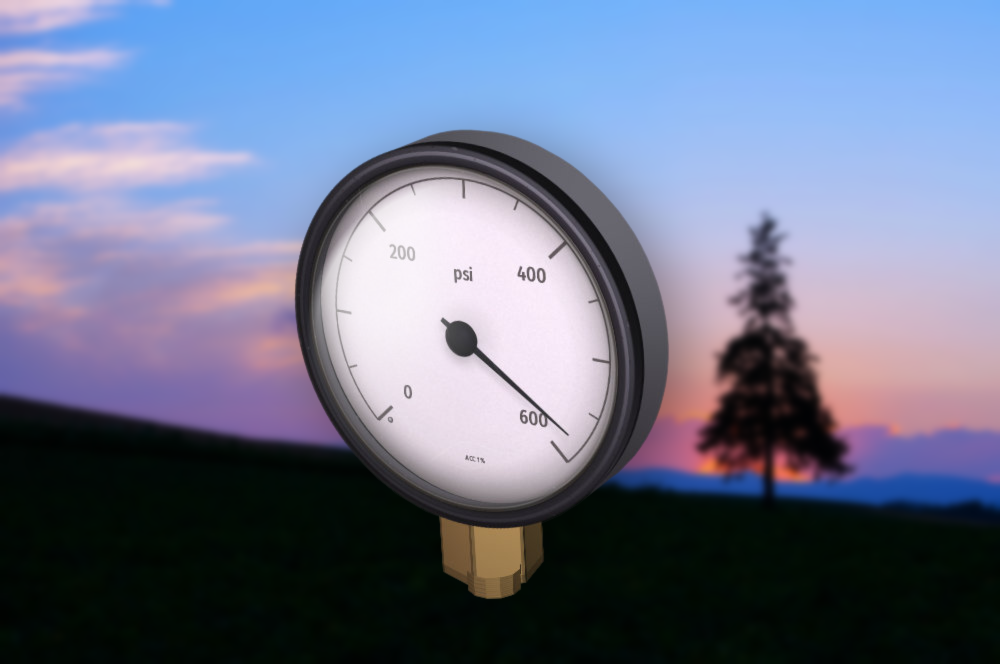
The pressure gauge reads 575; psi
